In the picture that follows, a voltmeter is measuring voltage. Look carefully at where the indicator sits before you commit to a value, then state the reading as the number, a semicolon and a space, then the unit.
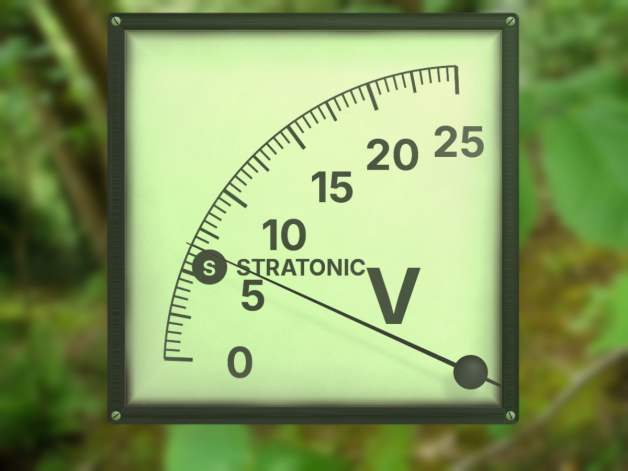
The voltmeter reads 6.5; V
